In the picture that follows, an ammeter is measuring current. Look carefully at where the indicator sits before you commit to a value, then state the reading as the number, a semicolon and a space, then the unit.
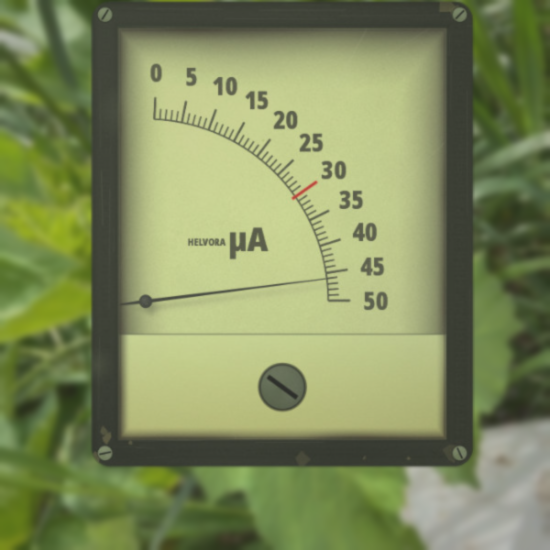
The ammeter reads 46; µA
